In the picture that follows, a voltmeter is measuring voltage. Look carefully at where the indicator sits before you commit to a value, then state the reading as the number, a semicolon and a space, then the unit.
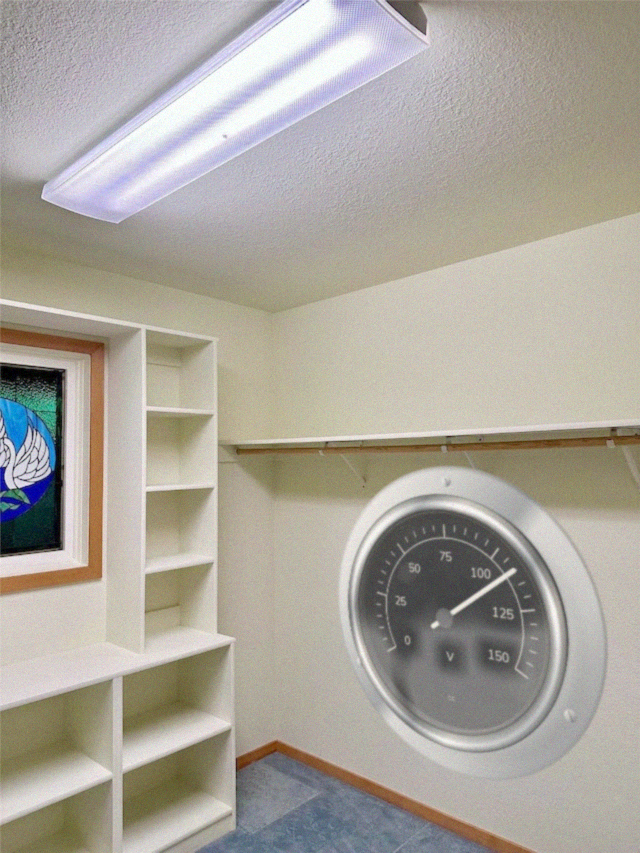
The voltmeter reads 110; V
